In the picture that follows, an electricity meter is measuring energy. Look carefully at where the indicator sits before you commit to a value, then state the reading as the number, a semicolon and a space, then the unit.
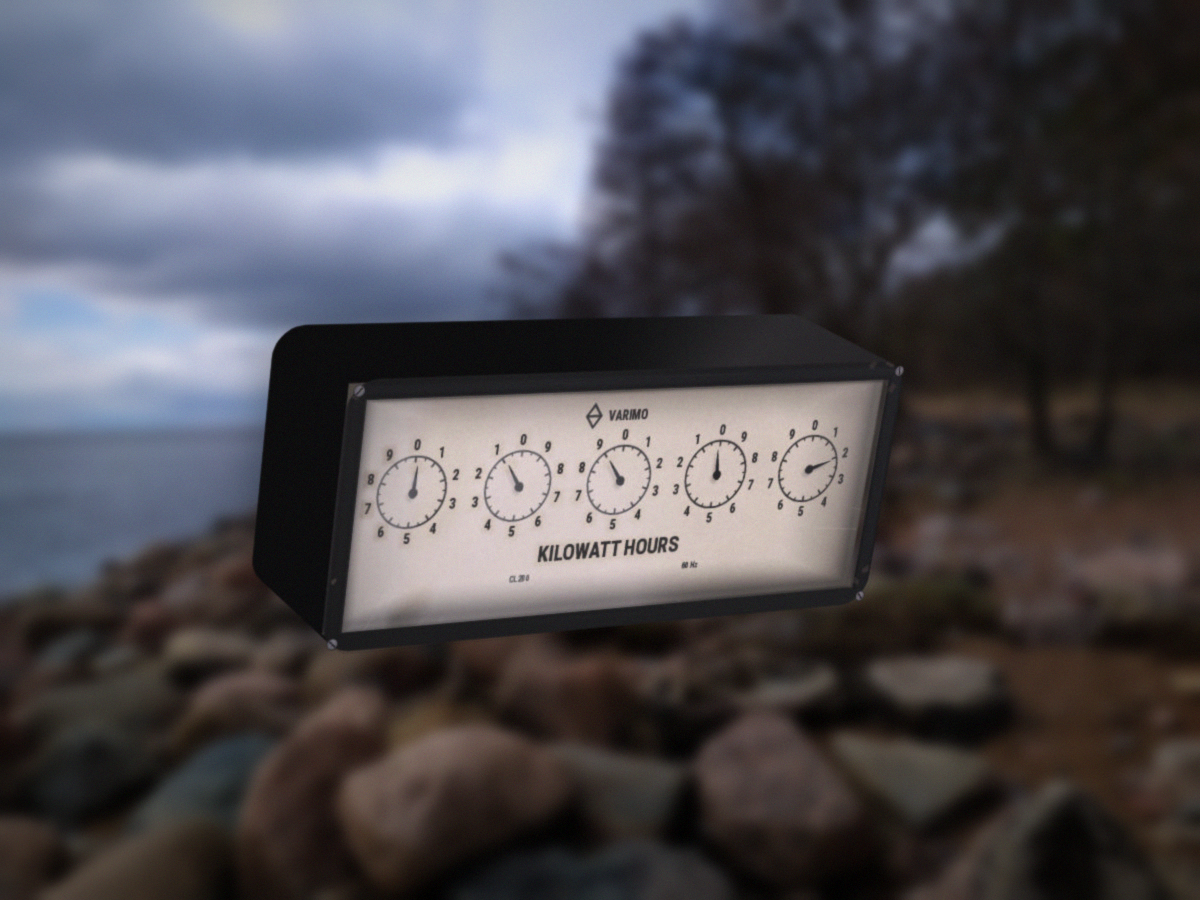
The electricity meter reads 902; kWh
